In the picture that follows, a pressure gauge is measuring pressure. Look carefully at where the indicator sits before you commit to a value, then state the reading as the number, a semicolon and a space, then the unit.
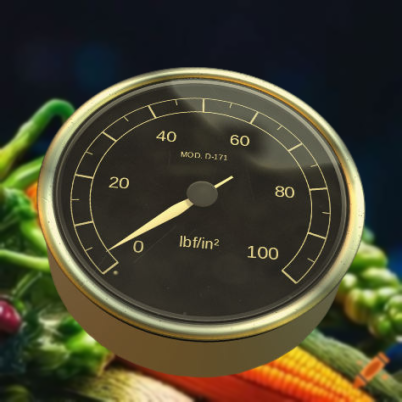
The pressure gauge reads 2.5; psi
